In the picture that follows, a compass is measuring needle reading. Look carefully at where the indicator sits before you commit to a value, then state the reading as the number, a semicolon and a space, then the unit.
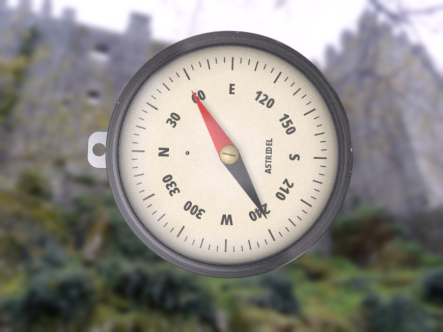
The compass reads 57.5; °
